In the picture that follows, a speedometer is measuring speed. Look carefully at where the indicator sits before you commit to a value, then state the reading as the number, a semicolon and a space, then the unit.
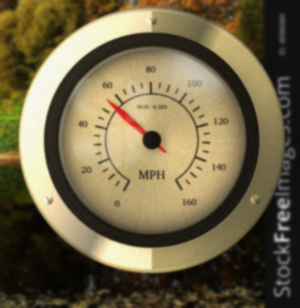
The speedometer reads 55; mph
